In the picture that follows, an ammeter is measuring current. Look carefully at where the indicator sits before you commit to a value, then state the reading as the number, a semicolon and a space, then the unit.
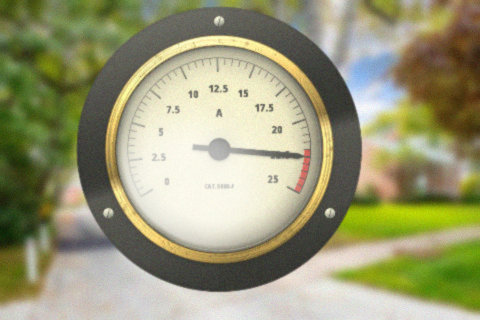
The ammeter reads 22.5; A
